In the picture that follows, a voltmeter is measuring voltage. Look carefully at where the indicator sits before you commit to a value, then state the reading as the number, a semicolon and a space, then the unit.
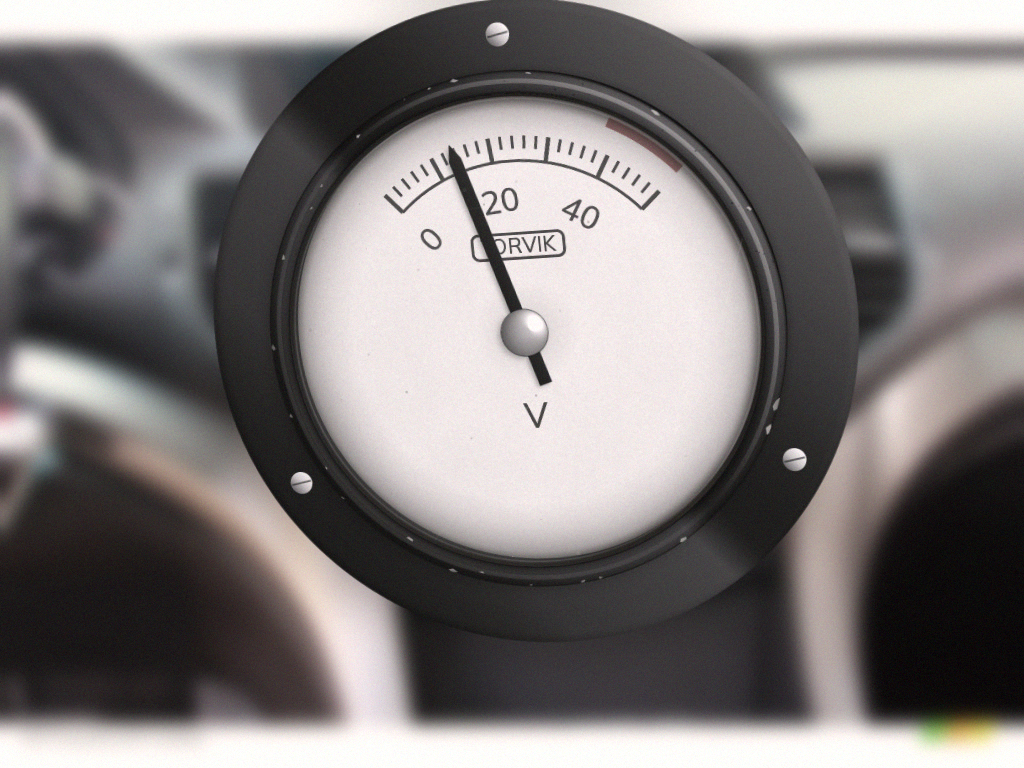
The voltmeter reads 14; V
